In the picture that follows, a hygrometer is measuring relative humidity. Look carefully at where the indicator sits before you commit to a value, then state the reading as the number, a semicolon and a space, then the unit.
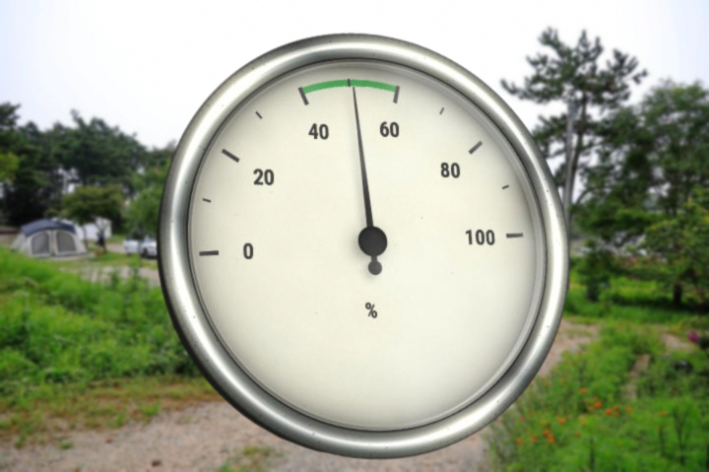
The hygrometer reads 50; %
